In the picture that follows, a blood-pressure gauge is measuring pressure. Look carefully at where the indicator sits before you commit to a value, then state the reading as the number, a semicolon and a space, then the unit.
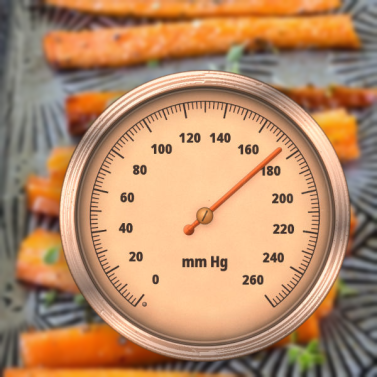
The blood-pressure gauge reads 174; mmHg
